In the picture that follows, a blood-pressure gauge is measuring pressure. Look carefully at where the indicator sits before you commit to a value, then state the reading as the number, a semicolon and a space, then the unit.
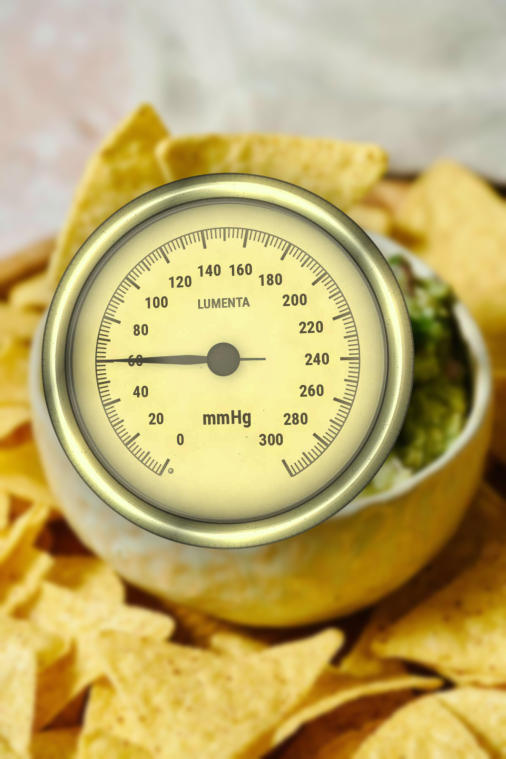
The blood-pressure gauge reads 60; mmHg
